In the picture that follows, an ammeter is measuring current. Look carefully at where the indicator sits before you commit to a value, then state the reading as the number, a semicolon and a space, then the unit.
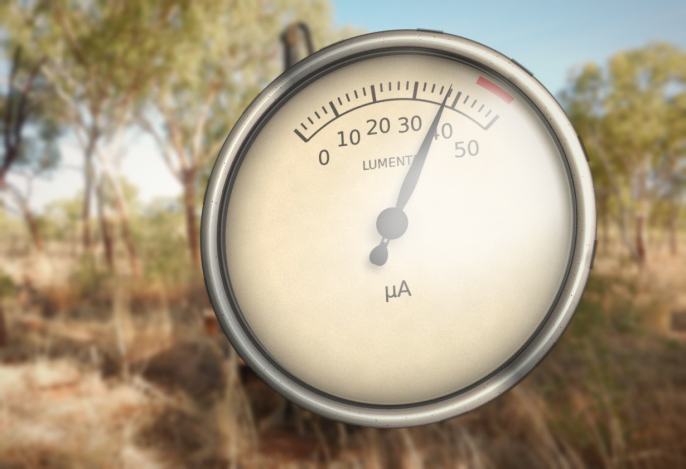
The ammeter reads 38; µA
